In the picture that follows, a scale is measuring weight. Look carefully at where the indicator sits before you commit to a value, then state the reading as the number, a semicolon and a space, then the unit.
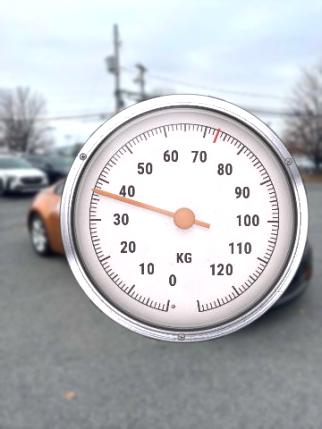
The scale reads 37; kg
